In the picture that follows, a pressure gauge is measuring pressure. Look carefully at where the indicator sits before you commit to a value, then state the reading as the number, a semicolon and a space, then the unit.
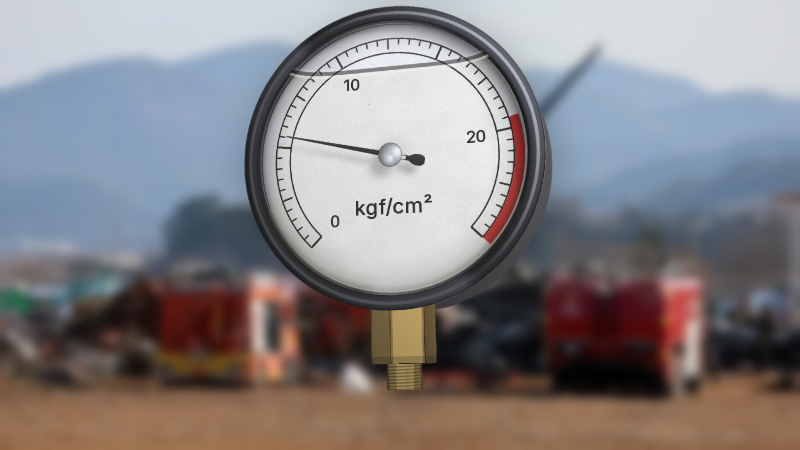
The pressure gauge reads 5.5; kg/cm²
